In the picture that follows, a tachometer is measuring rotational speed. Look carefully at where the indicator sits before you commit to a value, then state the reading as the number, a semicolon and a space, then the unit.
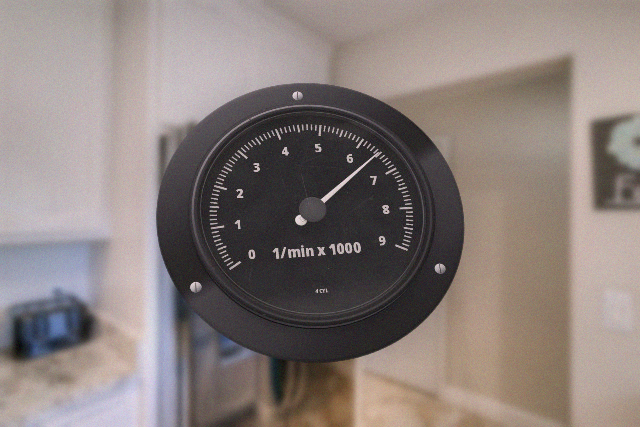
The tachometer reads 6500; rpm
